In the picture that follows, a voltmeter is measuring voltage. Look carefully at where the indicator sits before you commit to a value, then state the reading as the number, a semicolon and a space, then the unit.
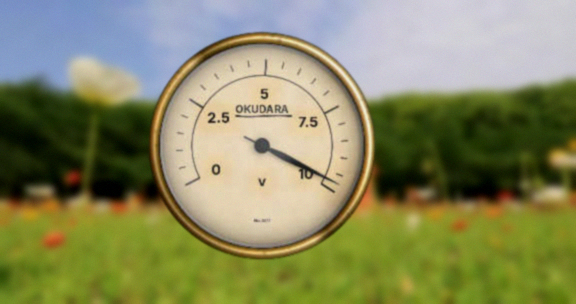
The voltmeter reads 9.75; V
